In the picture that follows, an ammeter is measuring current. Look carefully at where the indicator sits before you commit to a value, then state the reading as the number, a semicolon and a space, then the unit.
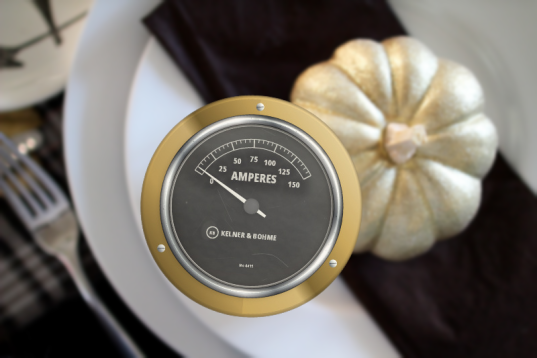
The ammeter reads 5; A
